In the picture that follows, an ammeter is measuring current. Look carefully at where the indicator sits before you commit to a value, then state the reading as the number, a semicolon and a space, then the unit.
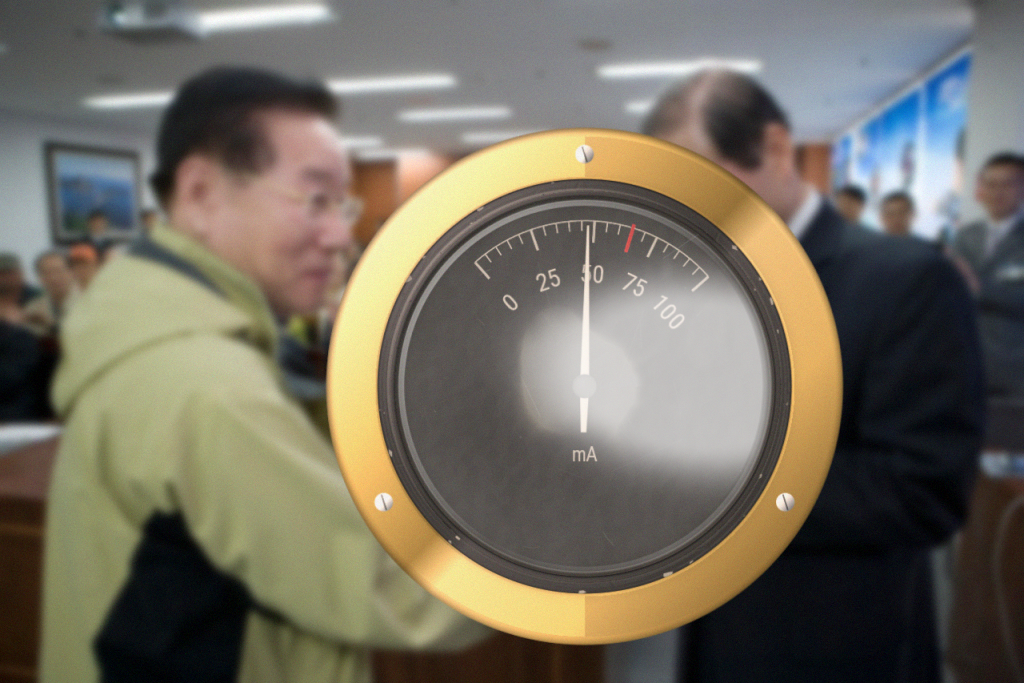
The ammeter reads 47.5; mA
